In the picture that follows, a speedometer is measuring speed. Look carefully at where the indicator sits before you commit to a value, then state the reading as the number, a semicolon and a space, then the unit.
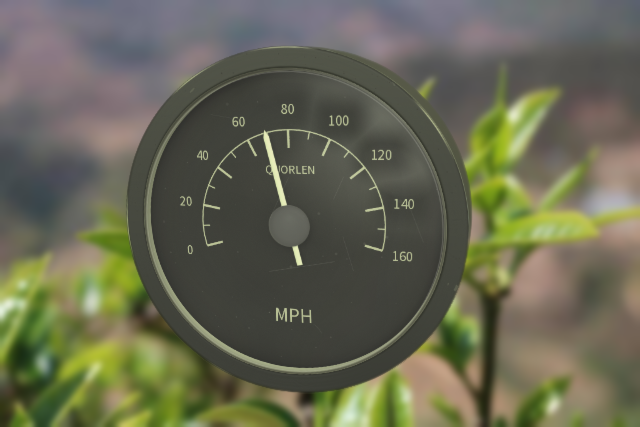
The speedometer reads 70; mph
